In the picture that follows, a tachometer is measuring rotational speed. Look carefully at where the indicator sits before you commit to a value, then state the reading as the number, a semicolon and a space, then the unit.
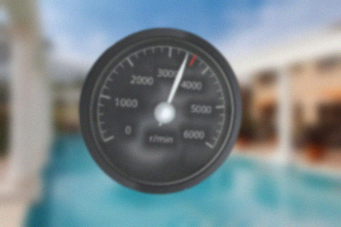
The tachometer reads 3400; rpm
